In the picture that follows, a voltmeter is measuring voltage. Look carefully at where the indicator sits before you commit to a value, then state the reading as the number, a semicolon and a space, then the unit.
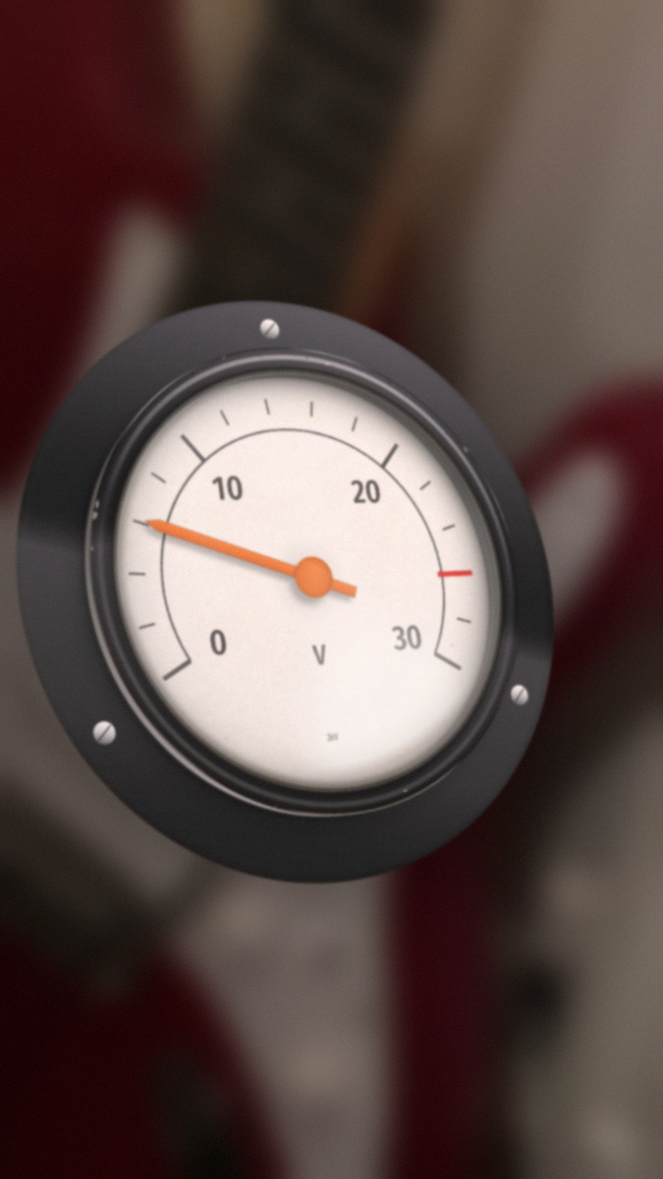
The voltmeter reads 6; V
